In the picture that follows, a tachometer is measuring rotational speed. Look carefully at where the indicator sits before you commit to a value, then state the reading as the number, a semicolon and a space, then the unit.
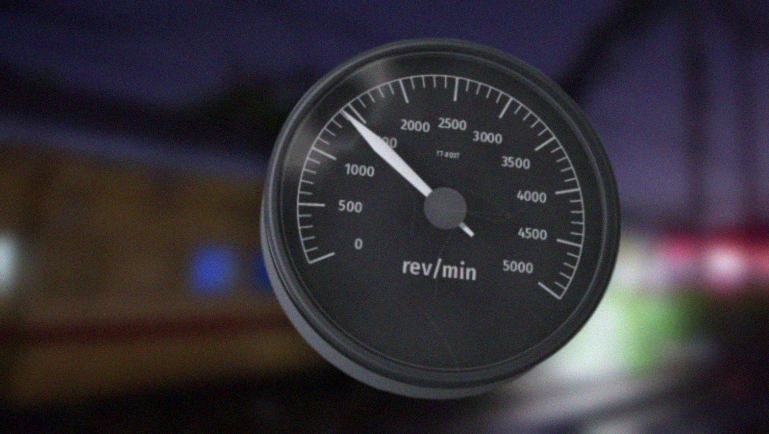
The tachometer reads 1400; rpm
